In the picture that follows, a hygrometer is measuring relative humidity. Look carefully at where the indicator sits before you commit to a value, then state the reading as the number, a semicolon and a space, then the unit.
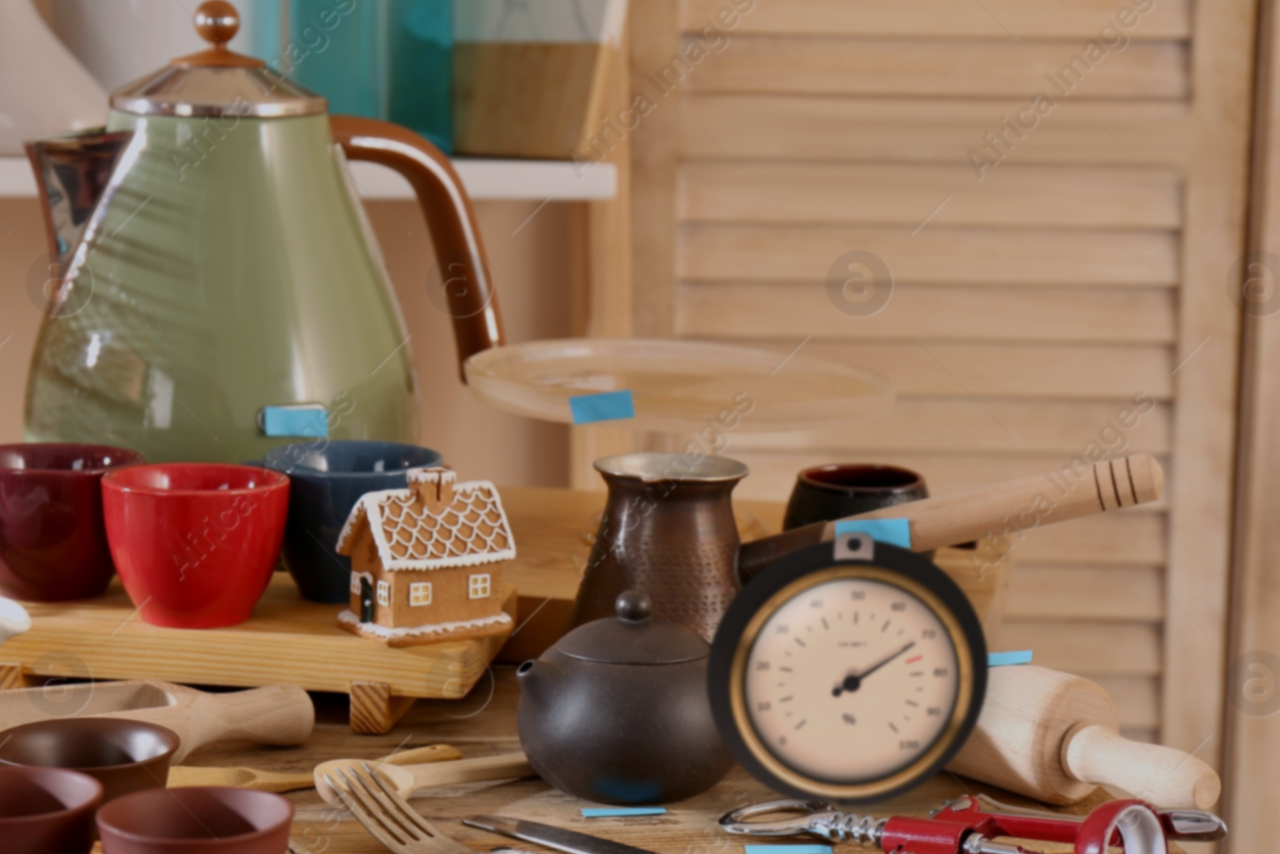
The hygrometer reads 70; %
